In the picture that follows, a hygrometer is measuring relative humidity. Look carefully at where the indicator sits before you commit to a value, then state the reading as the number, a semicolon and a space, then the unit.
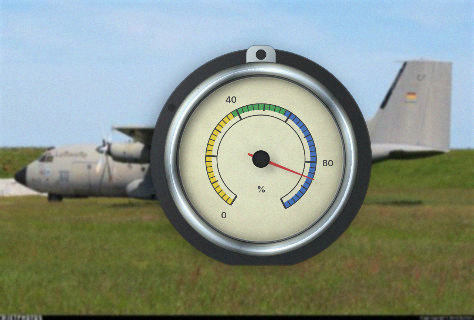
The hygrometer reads 86; %
